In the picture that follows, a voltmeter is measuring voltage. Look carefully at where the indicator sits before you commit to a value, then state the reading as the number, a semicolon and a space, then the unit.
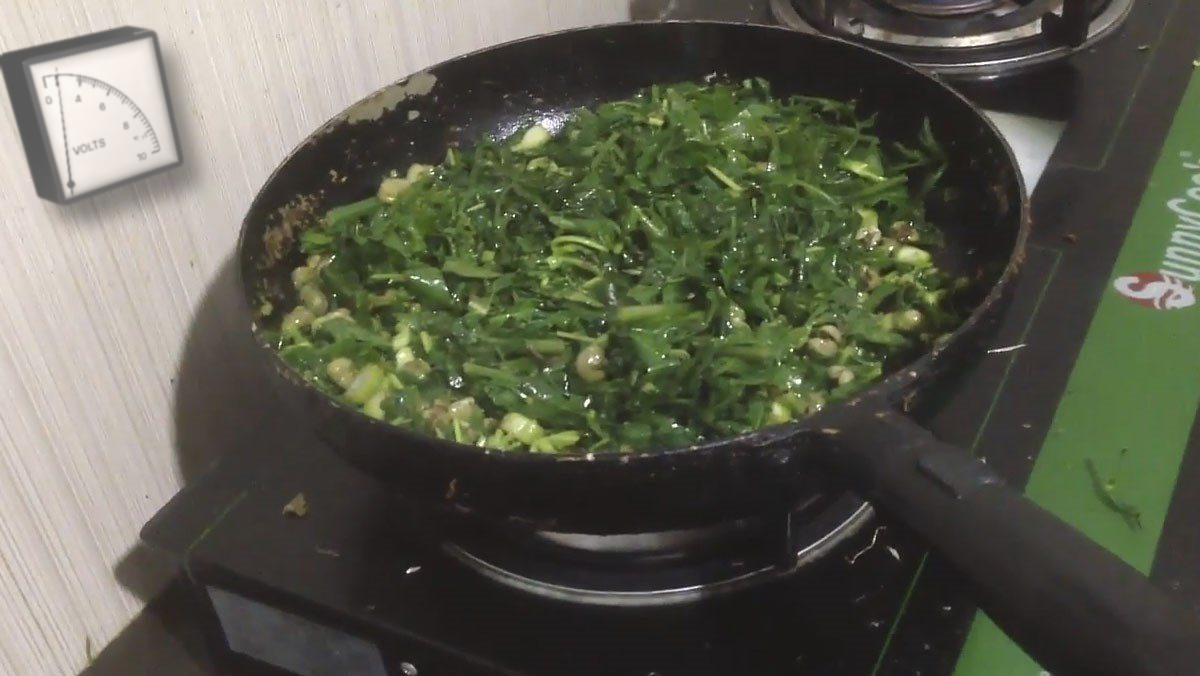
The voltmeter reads 2; V
